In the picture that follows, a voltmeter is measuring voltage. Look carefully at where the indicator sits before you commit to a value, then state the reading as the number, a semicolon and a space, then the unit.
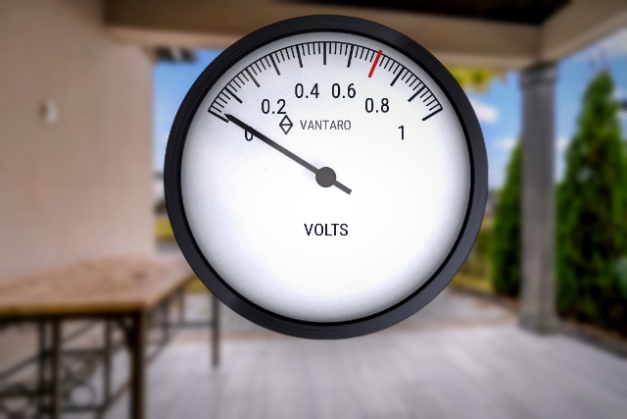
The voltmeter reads 0.02; V
